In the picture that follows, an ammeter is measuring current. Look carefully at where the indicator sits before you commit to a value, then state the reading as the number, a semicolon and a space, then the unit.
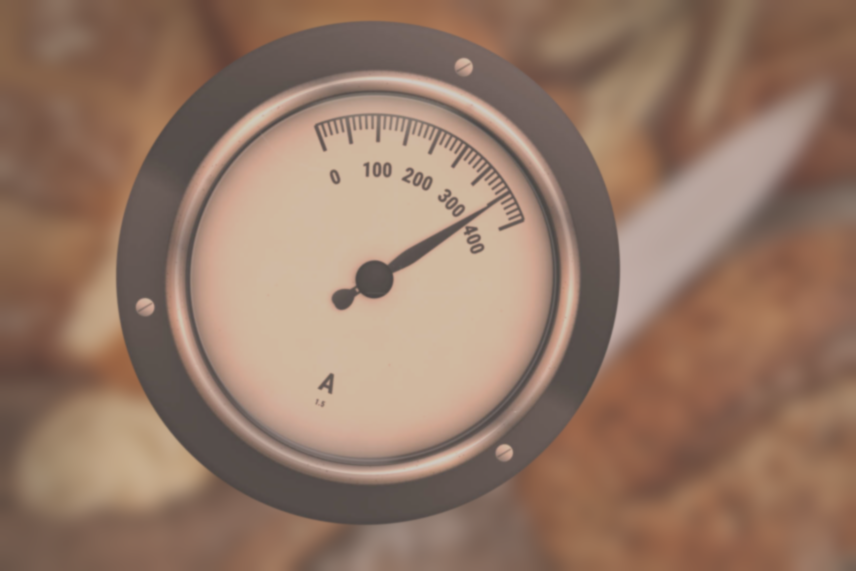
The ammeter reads 350; A
